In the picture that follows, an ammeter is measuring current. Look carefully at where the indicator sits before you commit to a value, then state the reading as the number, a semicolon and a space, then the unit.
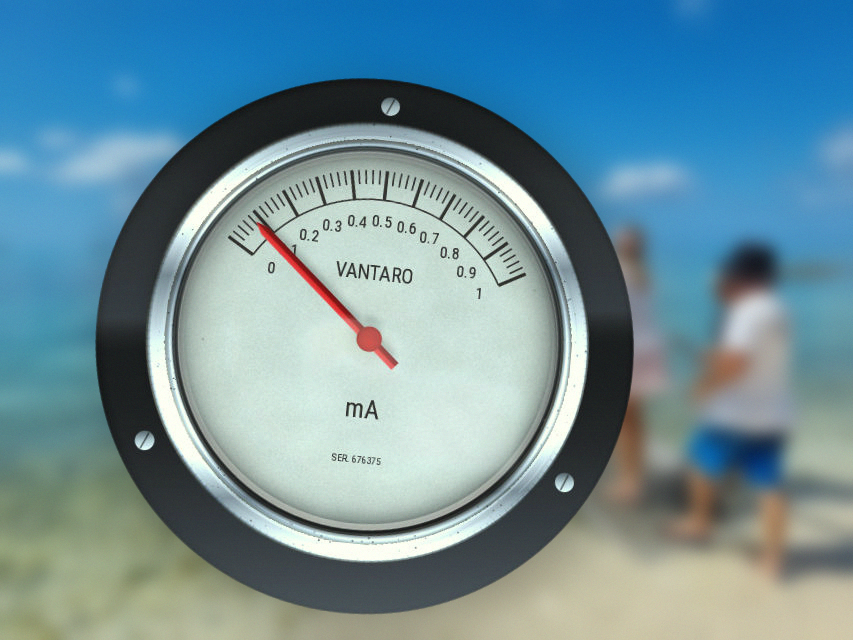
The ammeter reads 0.08; mA
